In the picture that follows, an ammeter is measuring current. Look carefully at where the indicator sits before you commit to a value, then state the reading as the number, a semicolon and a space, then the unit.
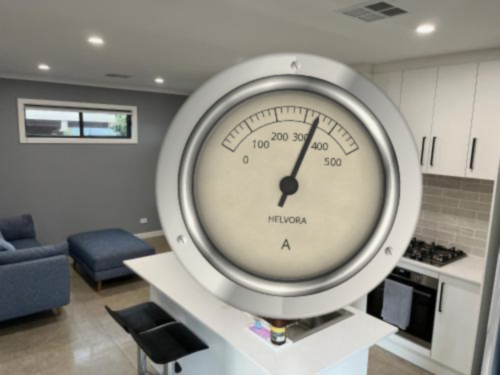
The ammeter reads 340; A
